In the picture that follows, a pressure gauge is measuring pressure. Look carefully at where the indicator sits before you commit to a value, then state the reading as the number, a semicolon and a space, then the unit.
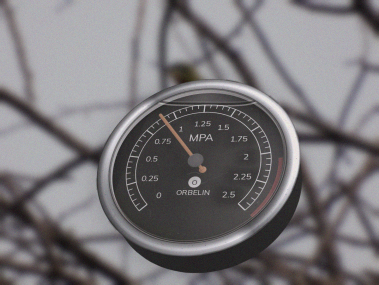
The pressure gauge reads 0.9; MPa
